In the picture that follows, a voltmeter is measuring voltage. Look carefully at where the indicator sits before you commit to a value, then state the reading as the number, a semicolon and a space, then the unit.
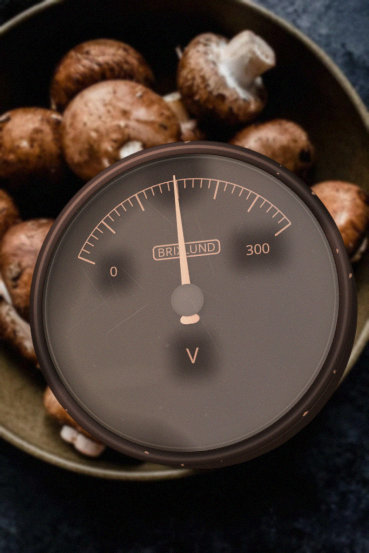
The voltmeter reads 150; V
